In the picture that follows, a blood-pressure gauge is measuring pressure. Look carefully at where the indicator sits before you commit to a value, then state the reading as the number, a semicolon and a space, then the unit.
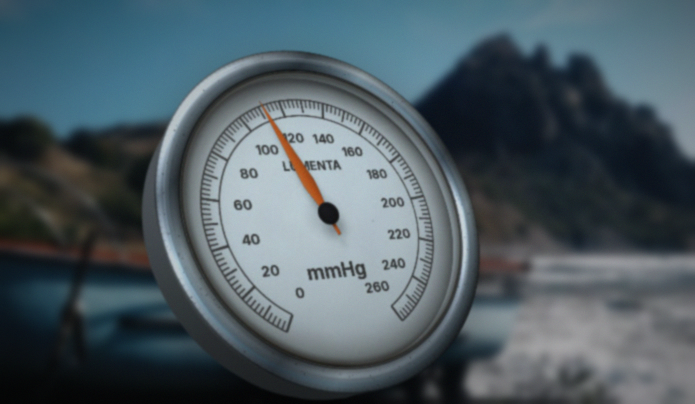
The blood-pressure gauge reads 110; mmHg
